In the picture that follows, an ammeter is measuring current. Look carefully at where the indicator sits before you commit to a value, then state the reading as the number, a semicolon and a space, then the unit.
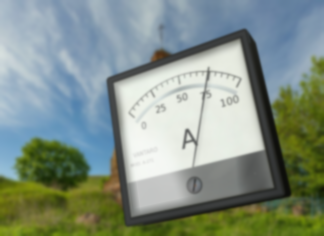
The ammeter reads 75; A
